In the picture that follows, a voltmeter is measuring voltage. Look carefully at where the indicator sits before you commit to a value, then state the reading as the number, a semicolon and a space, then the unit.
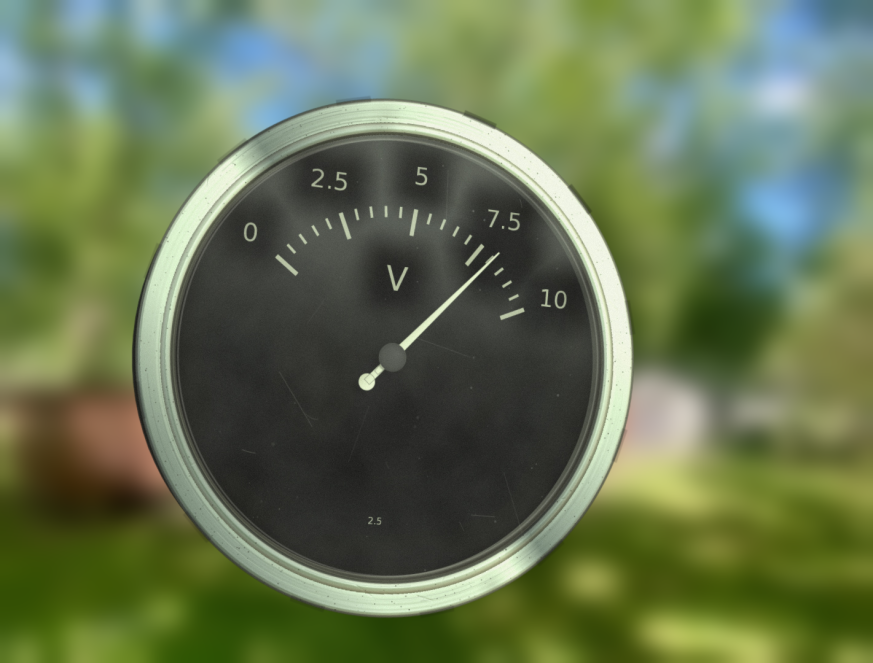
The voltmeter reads 8; V
